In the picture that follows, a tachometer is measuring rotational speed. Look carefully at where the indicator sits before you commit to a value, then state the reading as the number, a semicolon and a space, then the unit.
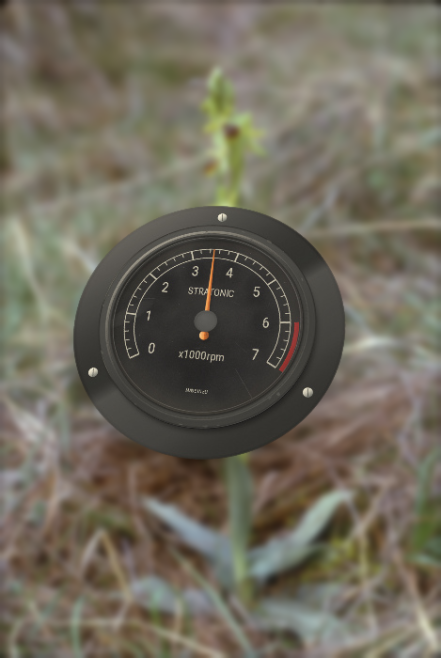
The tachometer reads 3500; rpm
